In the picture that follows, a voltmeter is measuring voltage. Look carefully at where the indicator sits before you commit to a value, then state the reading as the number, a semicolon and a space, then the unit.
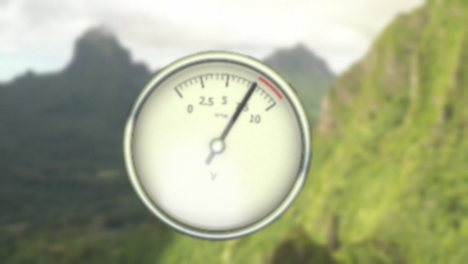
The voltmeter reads 7.5; V
